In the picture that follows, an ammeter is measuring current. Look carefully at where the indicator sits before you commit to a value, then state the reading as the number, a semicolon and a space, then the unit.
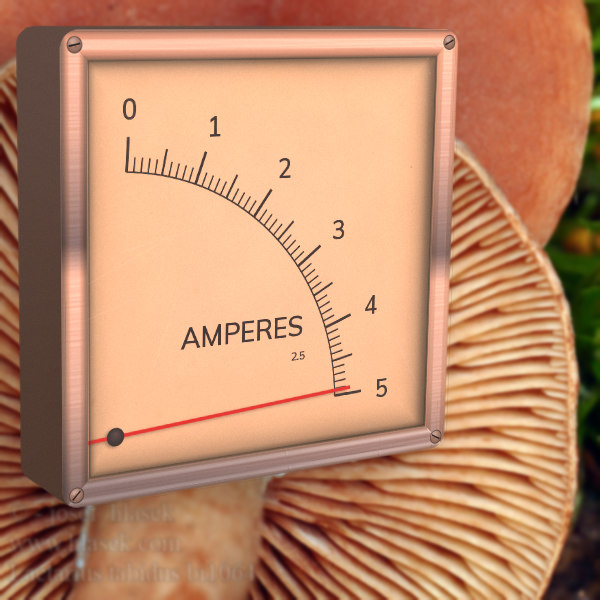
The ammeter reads 4.9; A
